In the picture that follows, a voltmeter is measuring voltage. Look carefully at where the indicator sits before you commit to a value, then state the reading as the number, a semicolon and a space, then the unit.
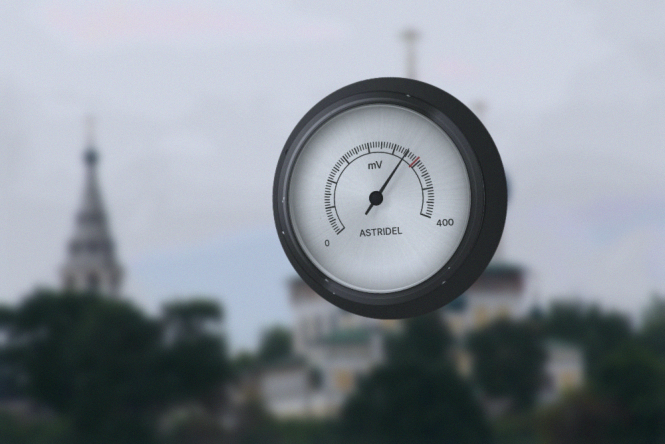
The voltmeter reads 275; mV
